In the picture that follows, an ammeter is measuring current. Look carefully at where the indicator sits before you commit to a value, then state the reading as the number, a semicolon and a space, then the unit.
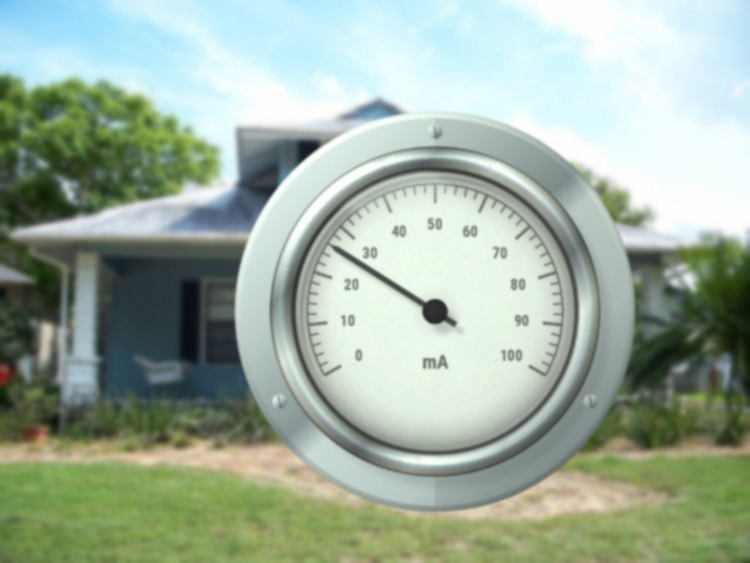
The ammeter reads 26; mA
